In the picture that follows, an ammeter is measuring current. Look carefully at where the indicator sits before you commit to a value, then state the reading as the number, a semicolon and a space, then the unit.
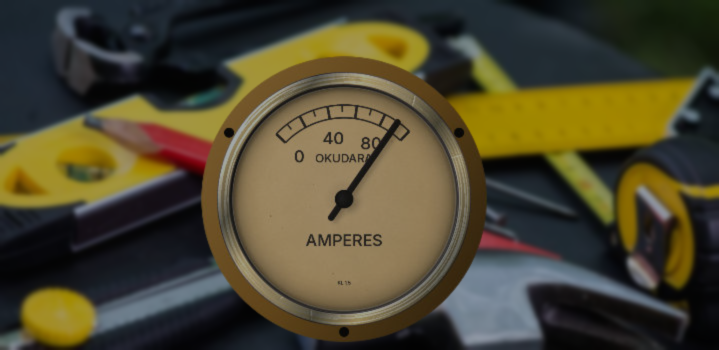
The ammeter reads 90; A
